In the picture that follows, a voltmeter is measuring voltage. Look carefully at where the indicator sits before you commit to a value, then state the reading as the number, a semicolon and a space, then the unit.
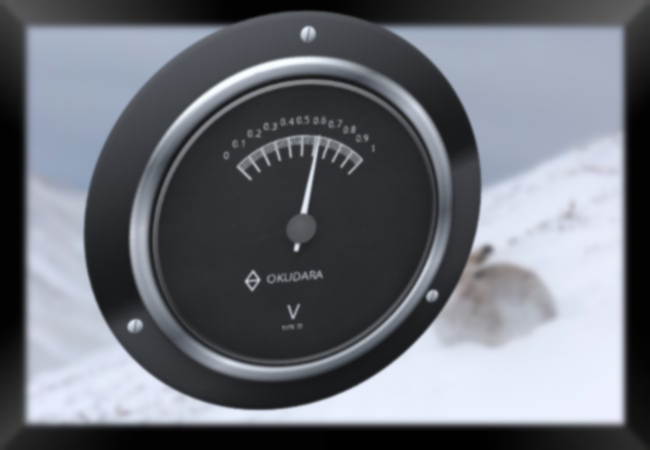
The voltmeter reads 0.6; V
